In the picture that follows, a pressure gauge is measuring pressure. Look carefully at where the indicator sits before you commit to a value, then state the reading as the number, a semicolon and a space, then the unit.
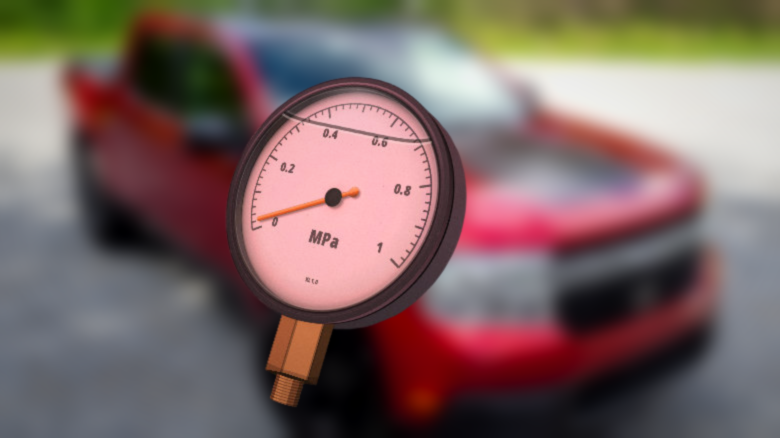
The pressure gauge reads 0.02; MPa
